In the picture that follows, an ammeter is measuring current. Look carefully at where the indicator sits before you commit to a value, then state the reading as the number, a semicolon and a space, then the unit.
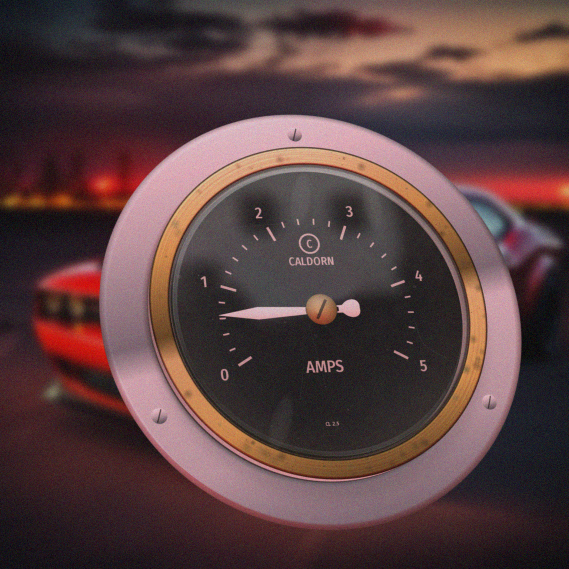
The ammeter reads 0.6; A
